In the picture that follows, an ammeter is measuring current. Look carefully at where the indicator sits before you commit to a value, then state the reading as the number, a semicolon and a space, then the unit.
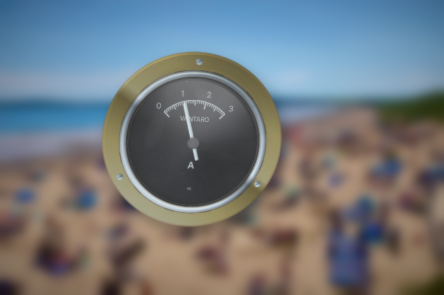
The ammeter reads 1; A
